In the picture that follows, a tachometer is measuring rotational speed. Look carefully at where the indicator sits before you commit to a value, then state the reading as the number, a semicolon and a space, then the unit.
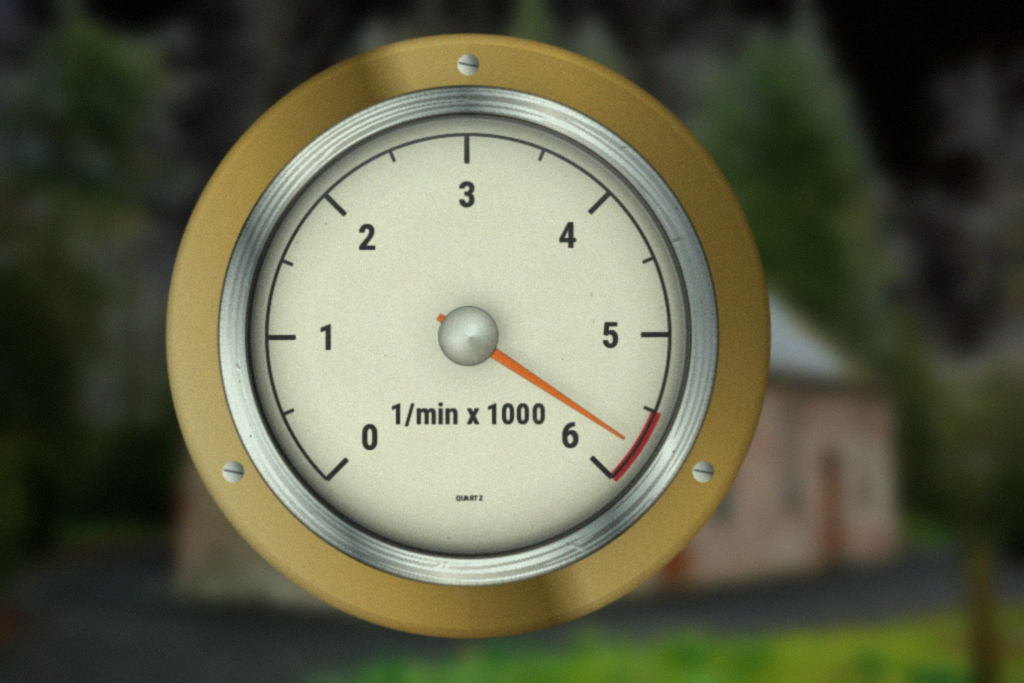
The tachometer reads 5750; rpm
